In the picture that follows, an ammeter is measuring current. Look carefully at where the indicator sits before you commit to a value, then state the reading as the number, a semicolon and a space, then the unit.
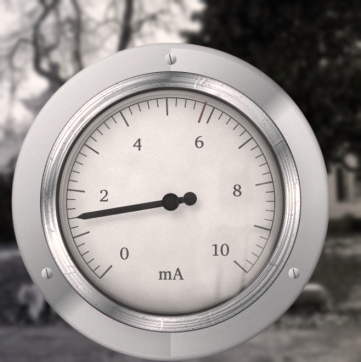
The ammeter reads 1.4; mA
